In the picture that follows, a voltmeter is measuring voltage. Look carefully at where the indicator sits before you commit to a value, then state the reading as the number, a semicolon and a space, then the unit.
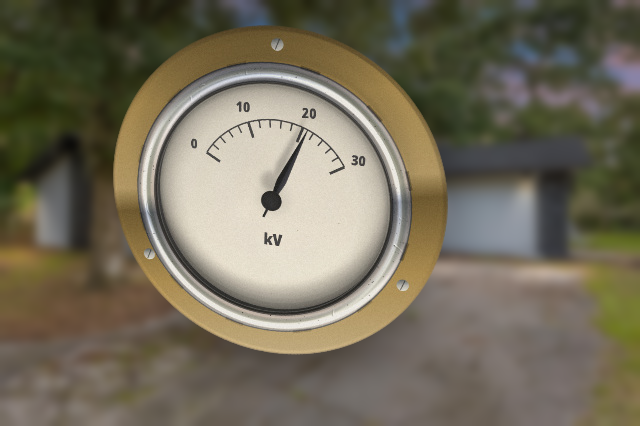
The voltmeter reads 21; kV
